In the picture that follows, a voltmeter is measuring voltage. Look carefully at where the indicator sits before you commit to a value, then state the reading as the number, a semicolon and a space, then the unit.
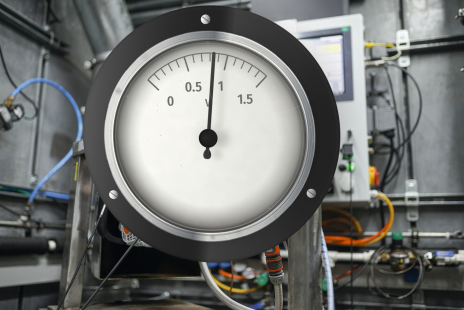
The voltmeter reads 0.85; V
